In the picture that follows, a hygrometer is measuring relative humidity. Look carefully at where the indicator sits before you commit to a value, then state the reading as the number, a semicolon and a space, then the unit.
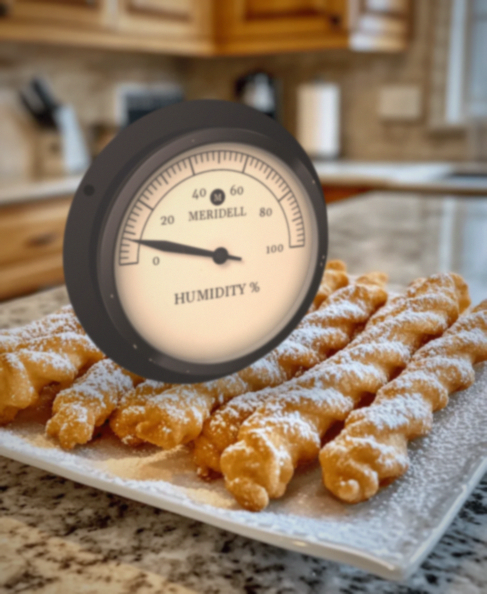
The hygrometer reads 8; %
